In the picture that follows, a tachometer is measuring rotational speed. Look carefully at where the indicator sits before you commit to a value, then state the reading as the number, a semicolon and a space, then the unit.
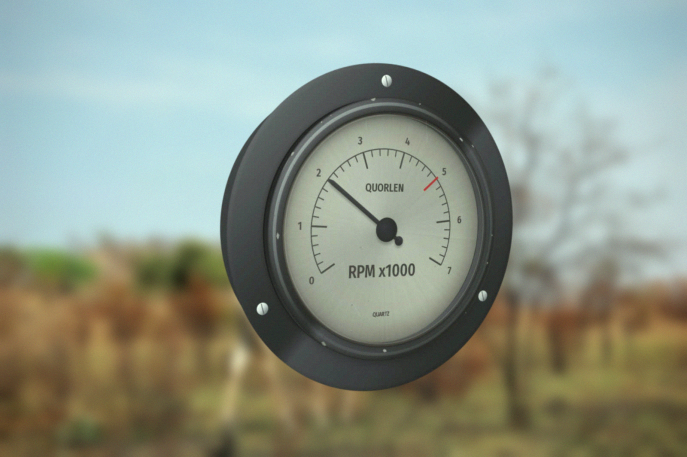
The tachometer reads 2000; rpm
